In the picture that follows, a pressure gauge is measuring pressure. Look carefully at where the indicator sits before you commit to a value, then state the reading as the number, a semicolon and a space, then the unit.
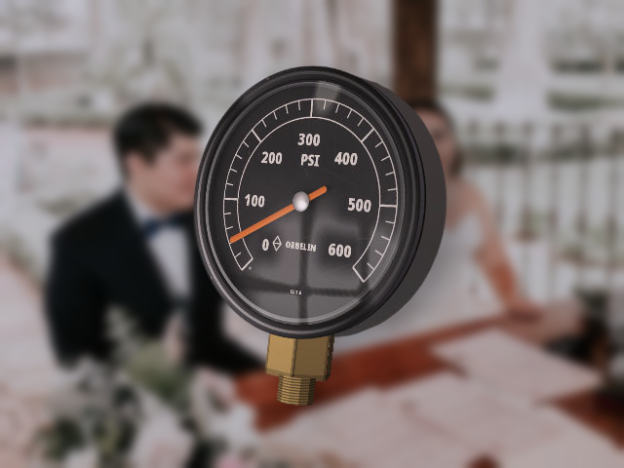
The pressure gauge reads 40; psi
